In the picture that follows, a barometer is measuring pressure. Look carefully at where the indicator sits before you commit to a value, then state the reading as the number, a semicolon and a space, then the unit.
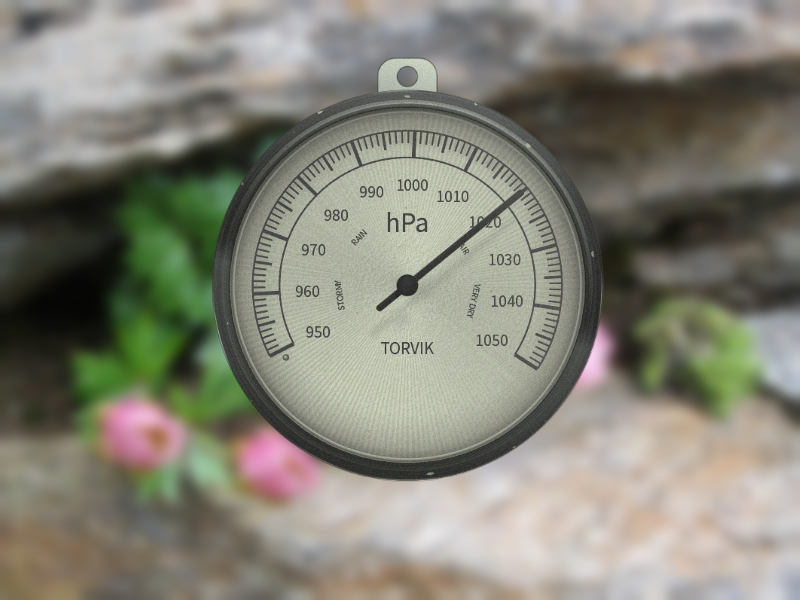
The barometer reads 1020; hPa
